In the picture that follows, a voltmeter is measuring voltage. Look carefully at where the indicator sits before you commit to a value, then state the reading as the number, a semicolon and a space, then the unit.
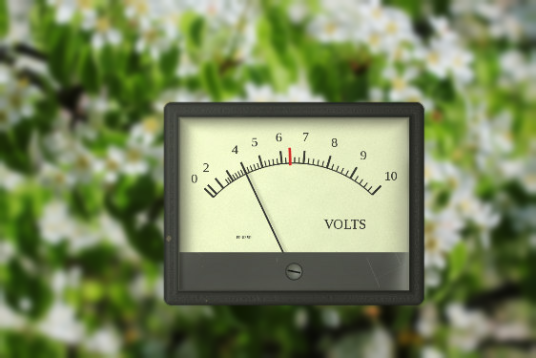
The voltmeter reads 4; V
